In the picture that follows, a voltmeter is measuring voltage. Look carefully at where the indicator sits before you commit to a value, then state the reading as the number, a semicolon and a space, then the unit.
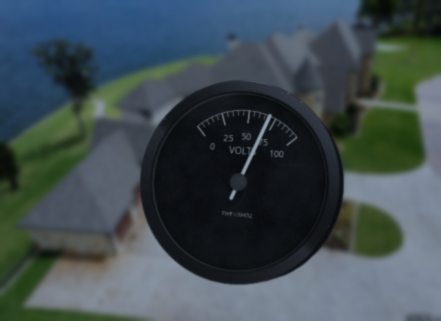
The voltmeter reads 70; V
